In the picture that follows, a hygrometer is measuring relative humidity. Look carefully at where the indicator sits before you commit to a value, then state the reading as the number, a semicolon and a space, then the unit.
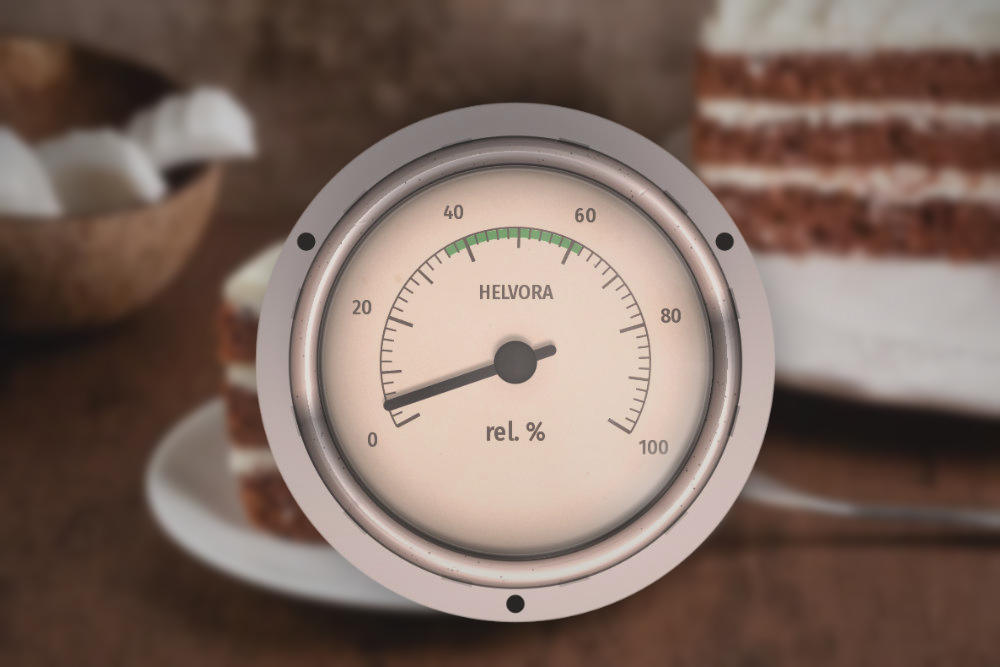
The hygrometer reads 4; %
